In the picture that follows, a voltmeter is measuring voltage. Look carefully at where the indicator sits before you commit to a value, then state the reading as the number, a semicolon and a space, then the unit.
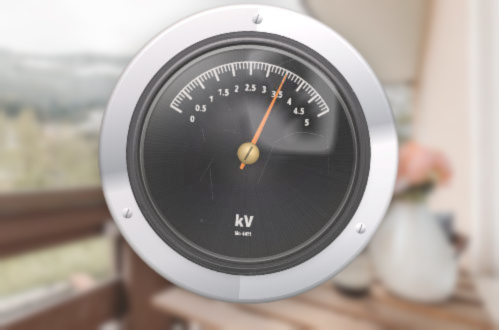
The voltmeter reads 3.5; kV
